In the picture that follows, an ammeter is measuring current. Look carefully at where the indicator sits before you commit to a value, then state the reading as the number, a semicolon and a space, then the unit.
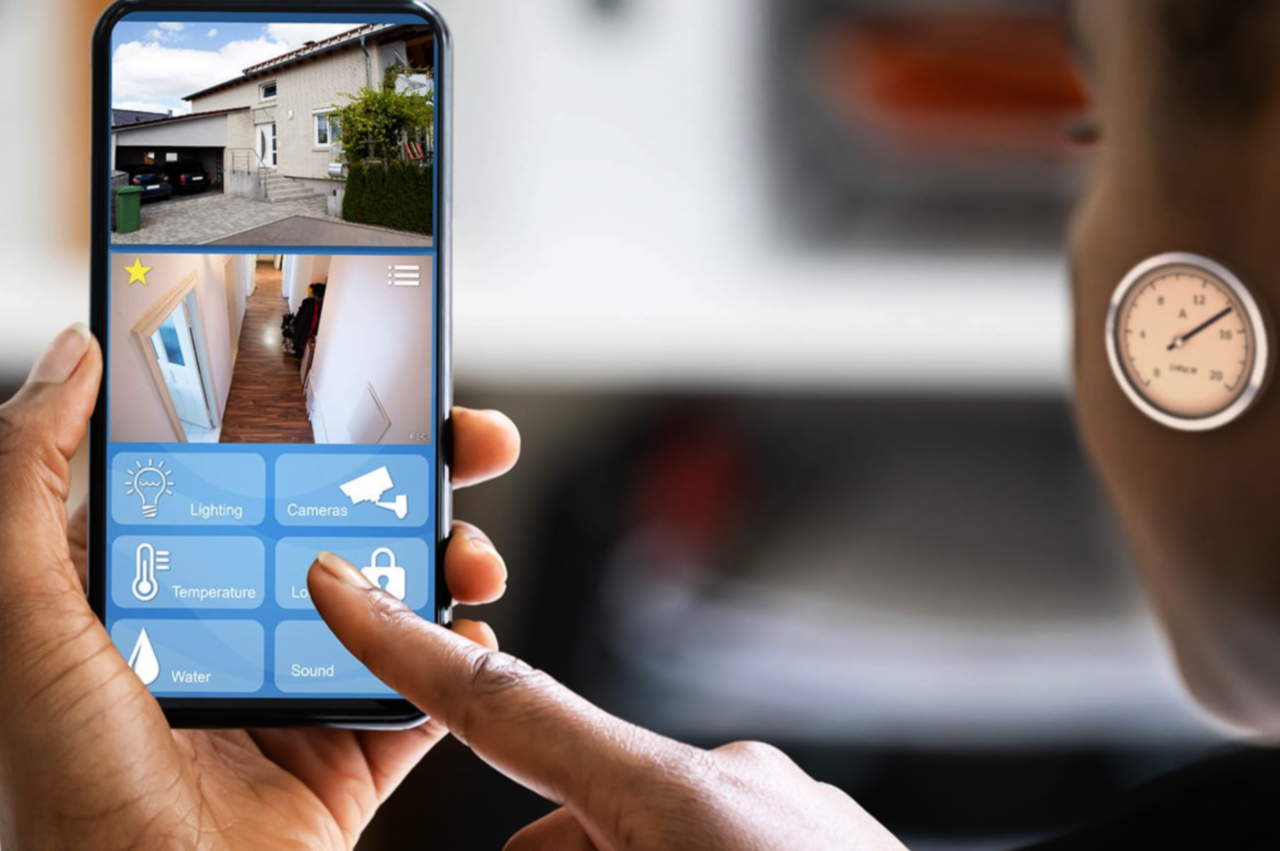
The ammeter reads 14.5; A
